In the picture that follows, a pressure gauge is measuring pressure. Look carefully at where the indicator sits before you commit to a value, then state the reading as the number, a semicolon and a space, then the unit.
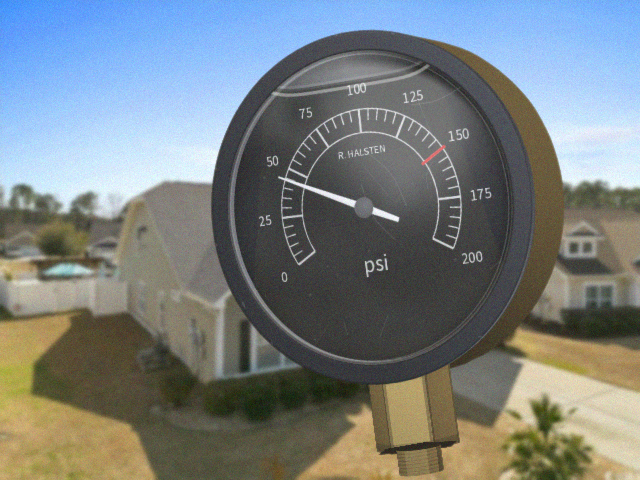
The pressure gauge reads 45; psi
